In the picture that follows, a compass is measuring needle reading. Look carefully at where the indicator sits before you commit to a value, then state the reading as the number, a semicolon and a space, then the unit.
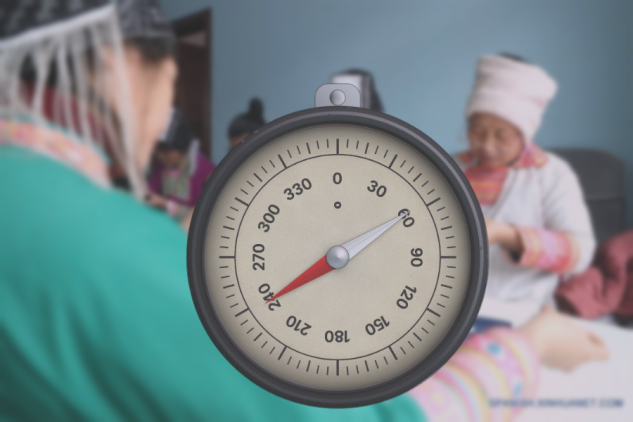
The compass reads 237.5; °
